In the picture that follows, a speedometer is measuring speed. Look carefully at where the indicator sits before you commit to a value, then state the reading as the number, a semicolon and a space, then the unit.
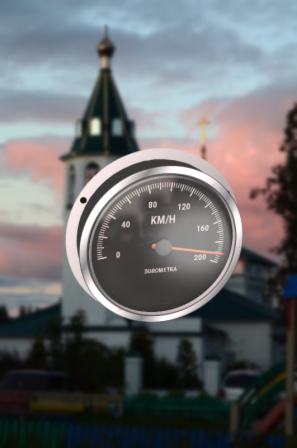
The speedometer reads 190; km/h
